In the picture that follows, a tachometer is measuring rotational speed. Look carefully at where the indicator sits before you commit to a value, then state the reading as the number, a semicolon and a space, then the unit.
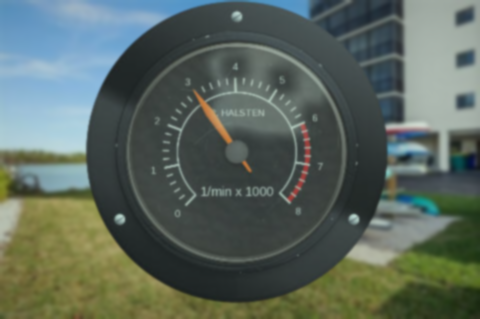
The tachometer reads 3000; rpm
